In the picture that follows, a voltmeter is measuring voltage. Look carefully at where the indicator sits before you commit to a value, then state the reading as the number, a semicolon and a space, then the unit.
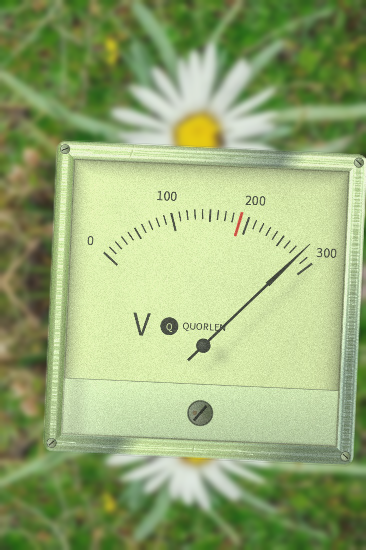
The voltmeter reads 280; V
